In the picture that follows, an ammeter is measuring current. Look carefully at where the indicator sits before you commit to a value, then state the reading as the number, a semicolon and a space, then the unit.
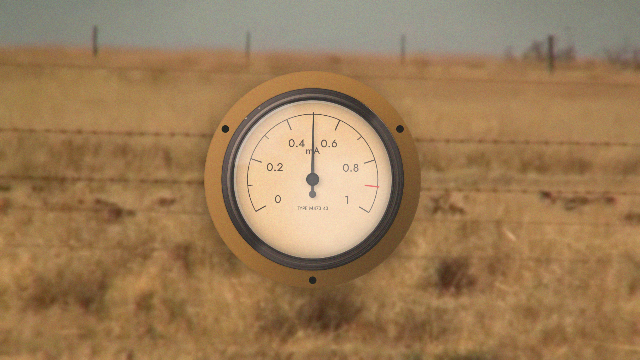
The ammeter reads 0.5; mA
